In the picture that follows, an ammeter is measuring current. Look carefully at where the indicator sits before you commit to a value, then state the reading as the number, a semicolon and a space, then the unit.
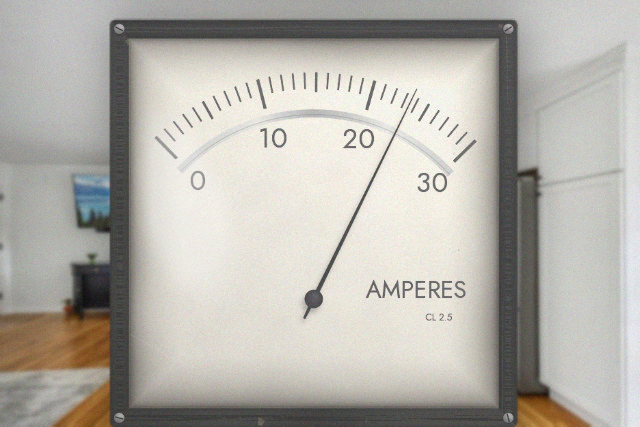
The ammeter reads 23.5; A
